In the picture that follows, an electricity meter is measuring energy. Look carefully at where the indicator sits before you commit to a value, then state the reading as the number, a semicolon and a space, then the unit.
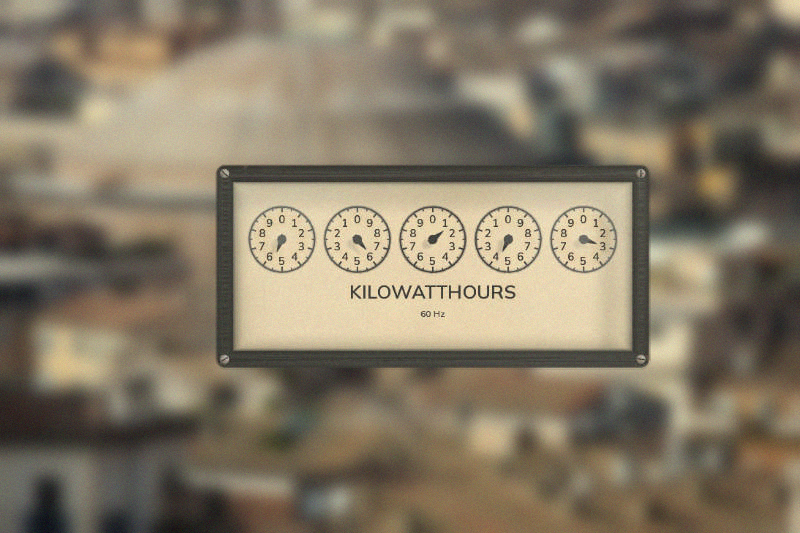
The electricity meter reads 56143; kWh
